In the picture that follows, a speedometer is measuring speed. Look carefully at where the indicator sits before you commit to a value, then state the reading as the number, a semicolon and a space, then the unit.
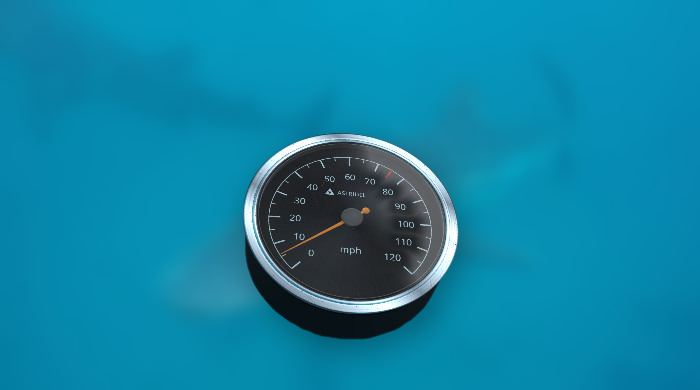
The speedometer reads 5; mph
